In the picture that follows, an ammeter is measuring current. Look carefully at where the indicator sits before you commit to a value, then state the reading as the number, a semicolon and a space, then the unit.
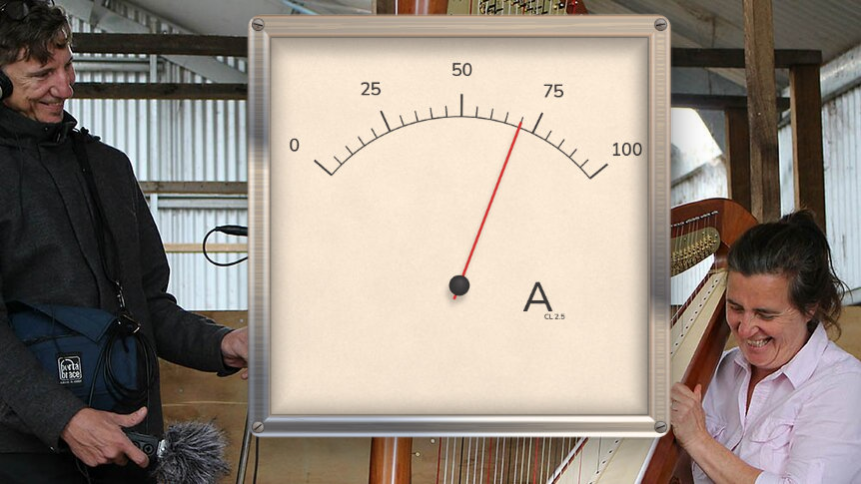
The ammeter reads 70; A
